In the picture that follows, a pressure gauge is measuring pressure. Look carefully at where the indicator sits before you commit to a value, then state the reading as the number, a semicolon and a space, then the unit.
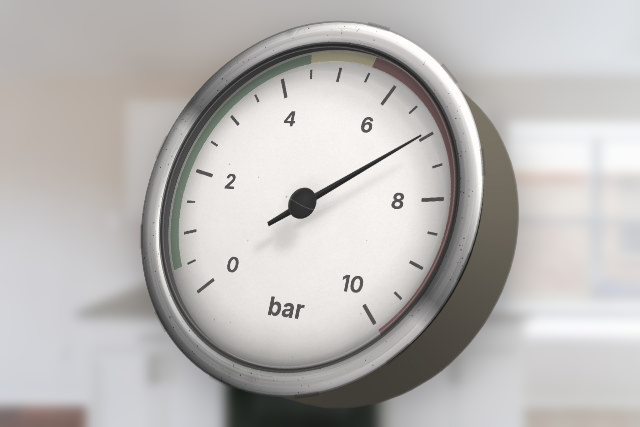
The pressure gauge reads 7; bar
